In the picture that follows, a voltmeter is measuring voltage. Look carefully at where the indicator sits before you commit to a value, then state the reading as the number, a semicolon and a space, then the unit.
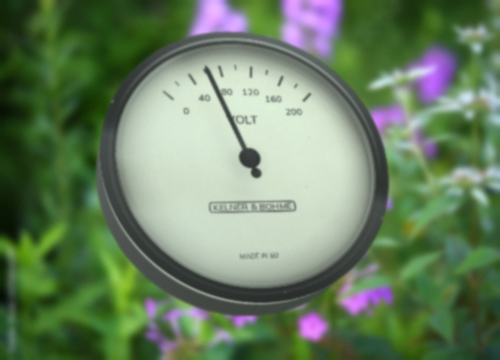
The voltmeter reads 60; V
